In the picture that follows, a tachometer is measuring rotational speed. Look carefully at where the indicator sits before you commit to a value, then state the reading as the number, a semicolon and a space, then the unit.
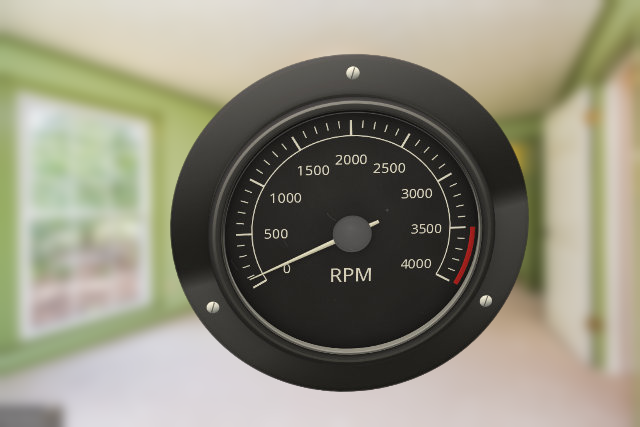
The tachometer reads 100; rpm
